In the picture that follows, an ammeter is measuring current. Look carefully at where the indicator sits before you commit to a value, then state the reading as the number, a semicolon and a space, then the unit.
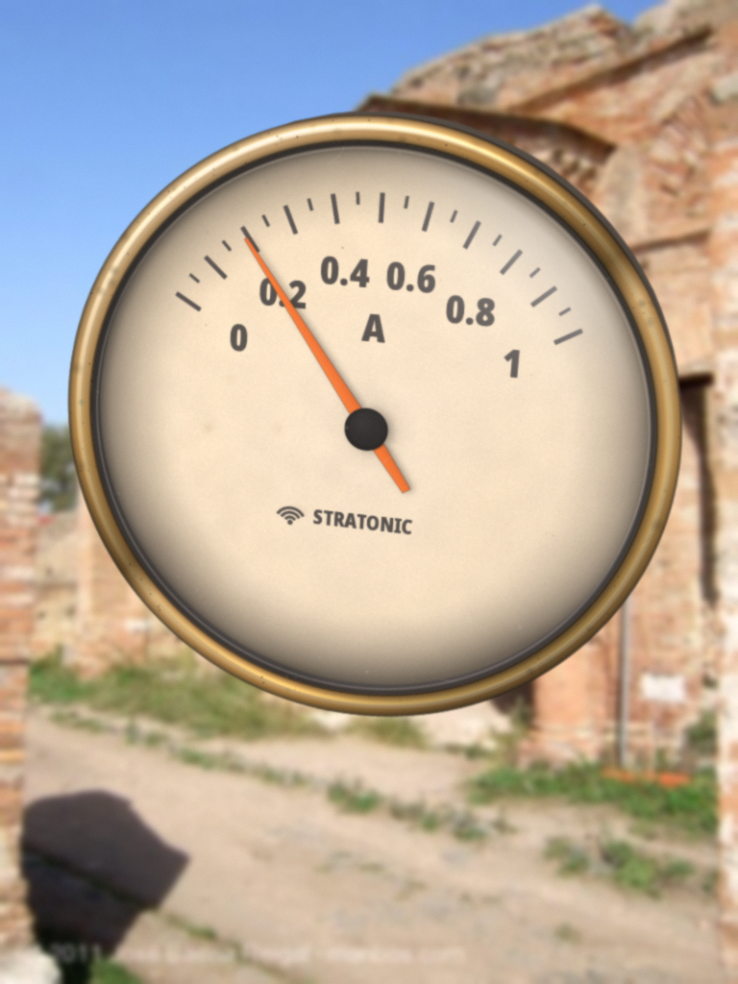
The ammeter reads 0.2; A
